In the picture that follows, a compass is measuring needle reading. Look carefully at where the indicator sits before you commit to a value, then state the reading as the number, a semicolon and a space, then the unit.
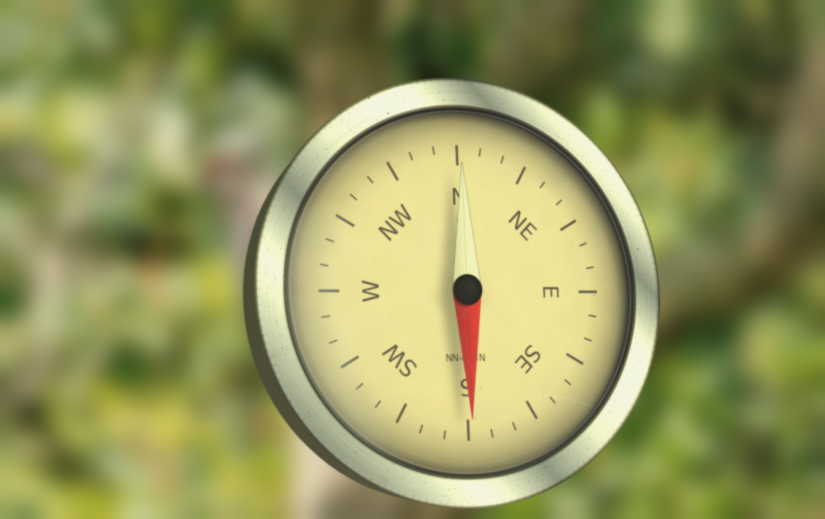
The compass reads 180; °
